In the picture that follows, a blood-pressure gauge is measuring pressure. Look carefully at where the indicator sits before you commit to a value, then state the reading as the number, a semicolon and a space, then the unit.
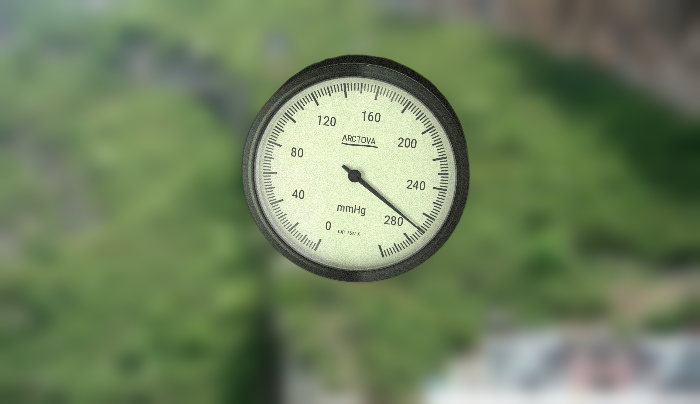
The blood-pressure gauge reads 270; mmHg
